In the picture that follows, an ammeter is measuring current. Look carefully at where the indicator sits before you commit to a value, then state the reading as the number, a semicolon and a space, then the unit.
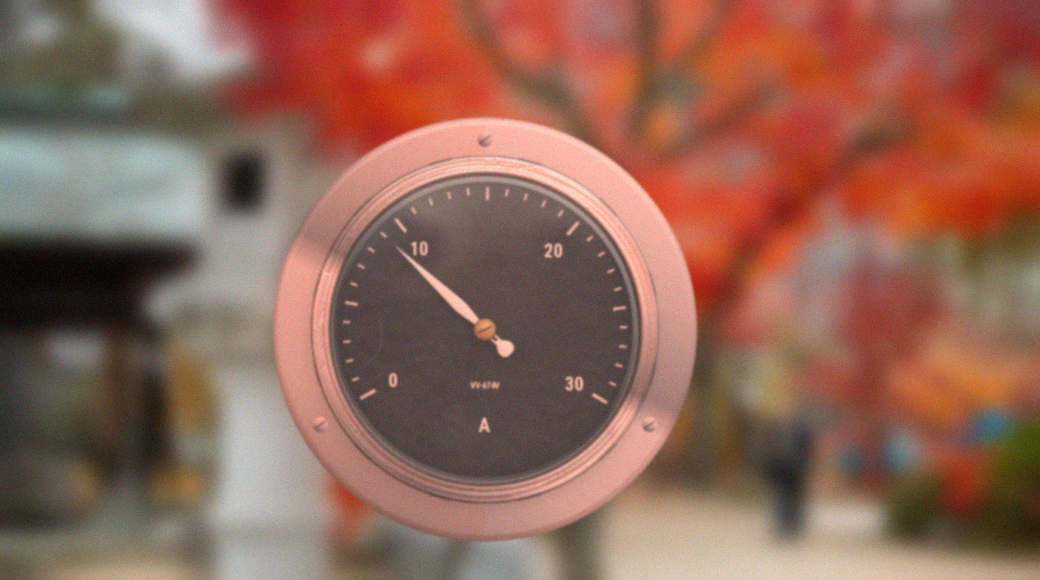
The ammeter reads 9; A
